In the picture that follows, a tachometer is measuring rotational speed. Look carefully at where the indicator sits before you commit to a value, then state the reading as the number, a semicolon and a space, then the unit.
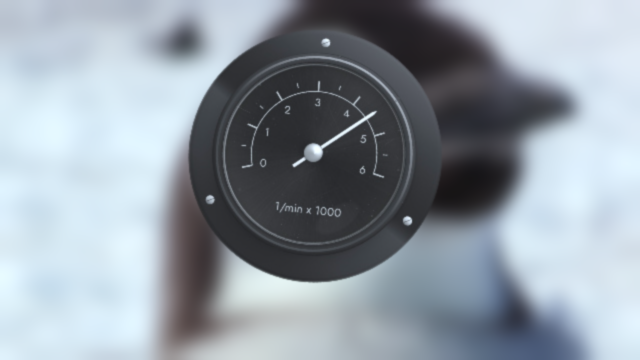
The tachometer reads 4500; rpm
